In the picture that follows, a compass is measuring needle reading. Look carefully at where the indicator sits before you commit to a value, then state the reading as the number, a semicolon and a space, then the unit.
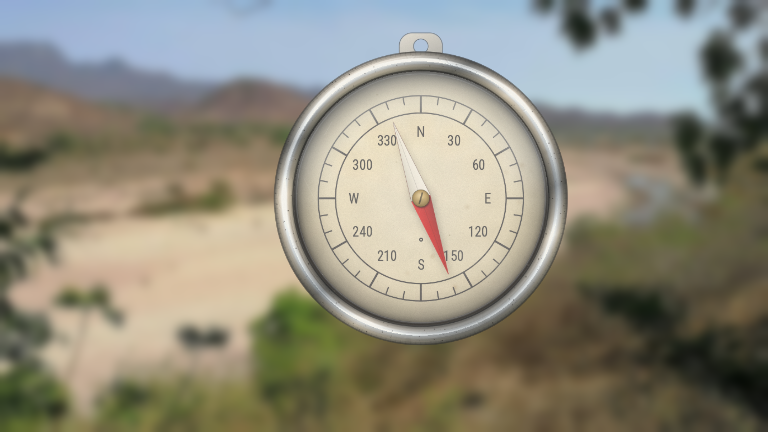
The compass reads 160; °
